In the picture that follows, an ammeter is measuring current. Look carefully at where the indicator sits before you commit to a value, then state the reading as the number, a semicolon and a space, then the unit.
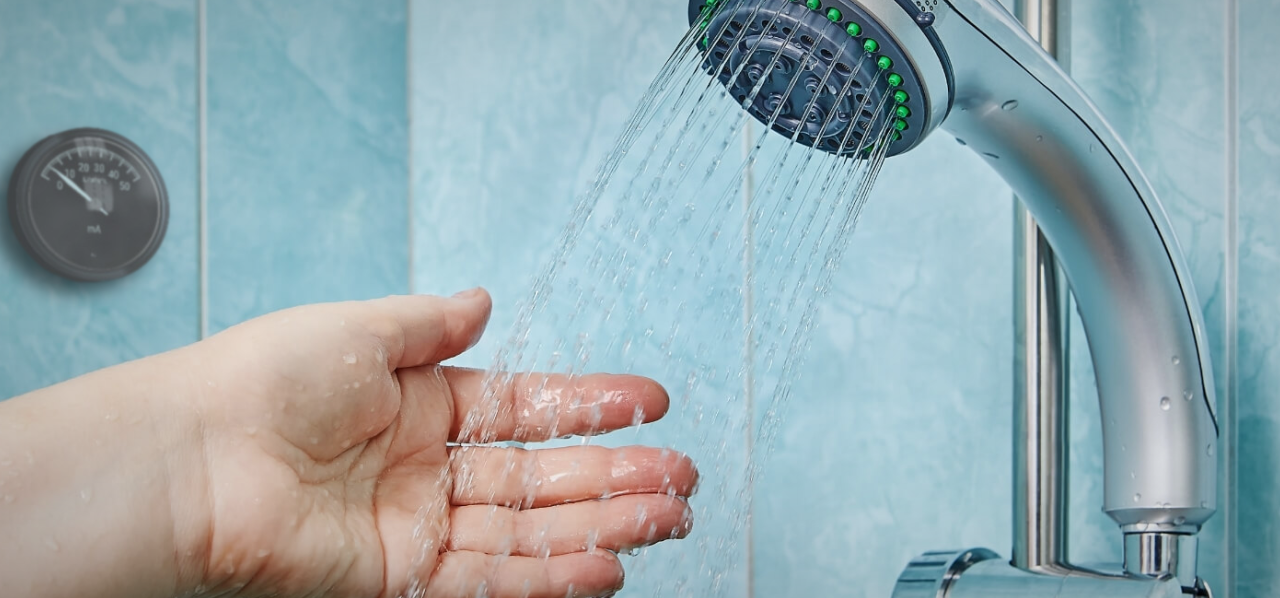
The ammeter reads 5; mA
